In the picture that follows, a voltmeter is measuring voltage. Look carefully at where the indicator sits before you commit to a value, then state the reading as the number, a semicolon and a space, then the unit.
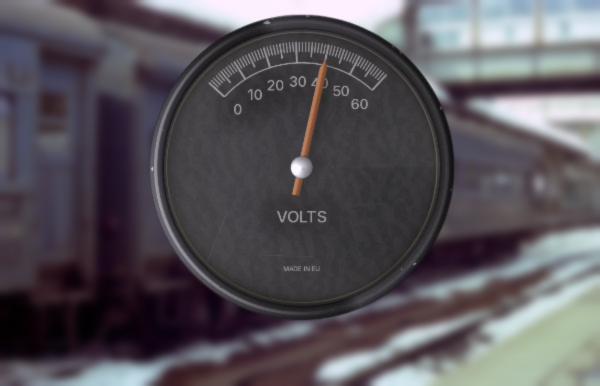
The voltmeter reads 40; V
